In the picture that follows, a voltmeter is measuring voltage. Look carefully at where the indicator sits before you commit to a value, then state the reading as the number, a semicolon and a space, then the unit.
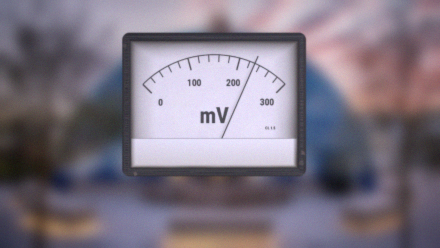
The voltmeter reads 230; mV
